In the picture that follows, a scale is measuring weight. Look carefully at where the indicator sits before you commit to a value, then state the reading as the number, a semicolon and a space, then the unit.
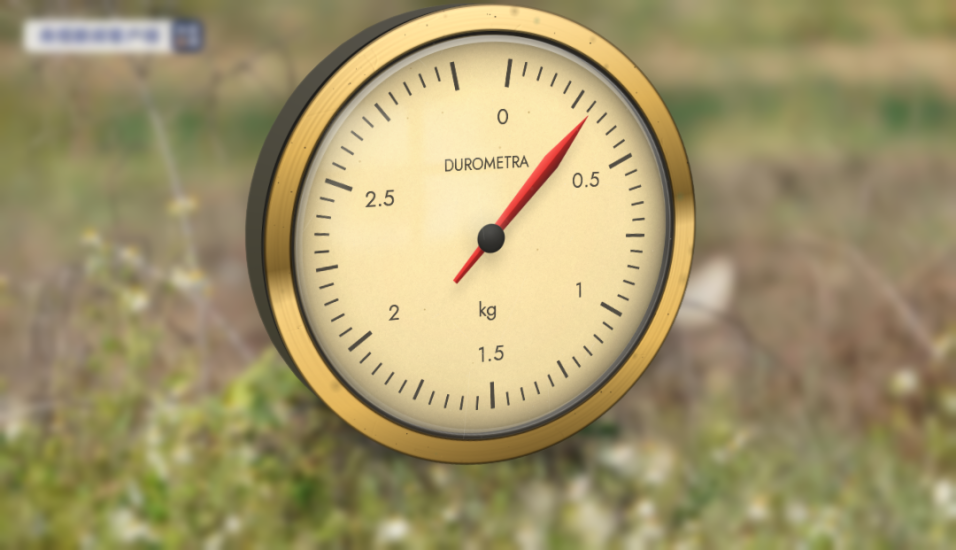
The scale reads 0.3; kg
